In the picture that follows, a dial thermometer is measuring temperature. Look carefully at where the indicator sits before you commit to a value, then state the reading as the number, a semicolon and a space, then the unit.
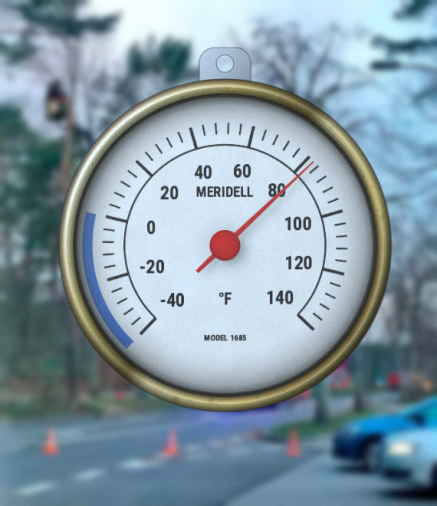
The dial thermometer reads 82; °F
